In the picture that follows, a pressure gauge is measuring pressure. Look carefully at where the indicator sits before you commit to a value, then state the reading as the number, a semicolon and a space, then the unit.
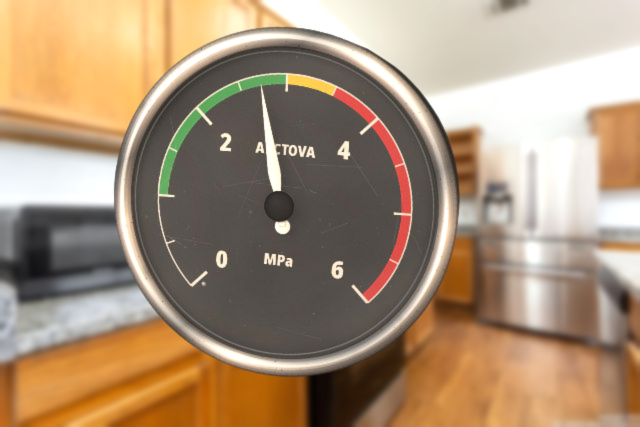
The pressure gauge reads 2.75; MPa
